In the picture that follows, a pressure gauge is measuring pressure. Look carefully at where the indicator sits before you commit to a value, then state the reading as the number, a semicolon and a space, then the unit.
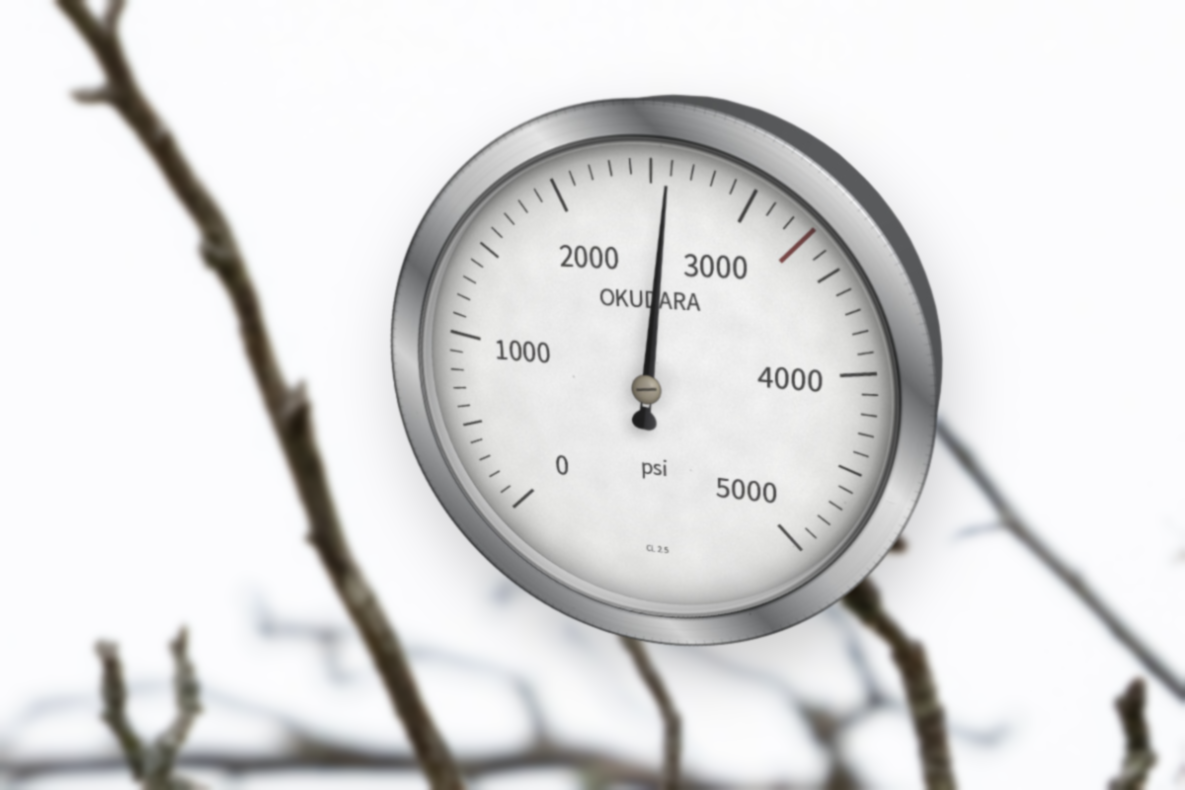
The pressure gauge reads 2600; psi
